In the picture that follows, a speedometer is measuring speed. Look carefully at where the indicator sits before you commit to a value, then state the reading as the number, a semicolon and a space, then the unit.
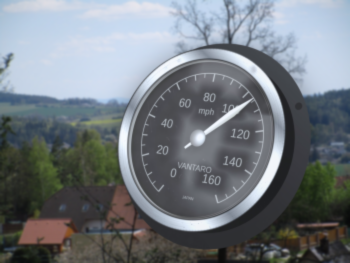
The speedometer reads 105; mph
